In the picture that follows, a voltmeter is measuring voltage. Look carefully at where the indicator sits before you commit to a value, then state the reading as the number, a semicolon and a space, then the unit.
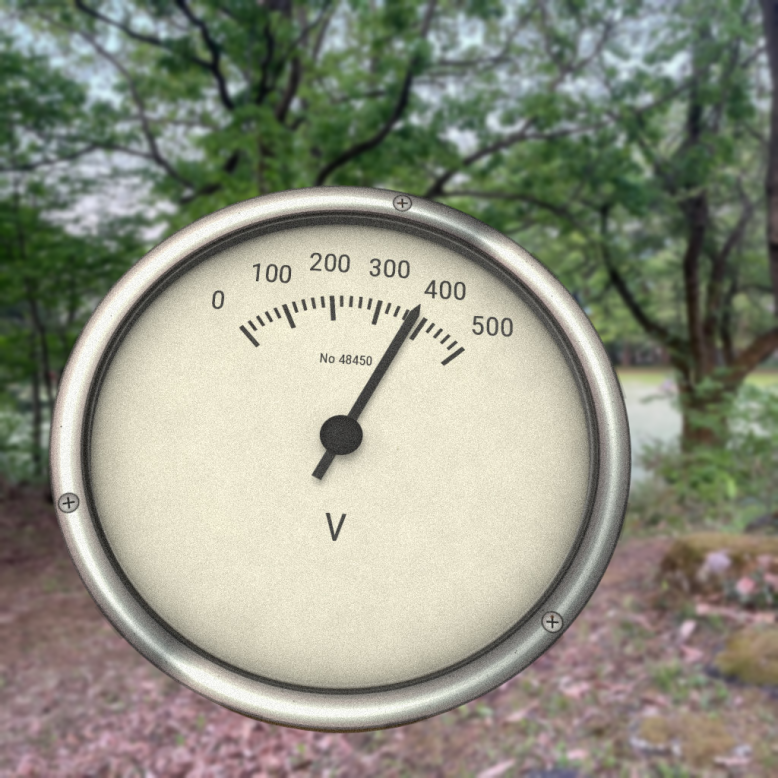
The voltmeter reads 380; V
